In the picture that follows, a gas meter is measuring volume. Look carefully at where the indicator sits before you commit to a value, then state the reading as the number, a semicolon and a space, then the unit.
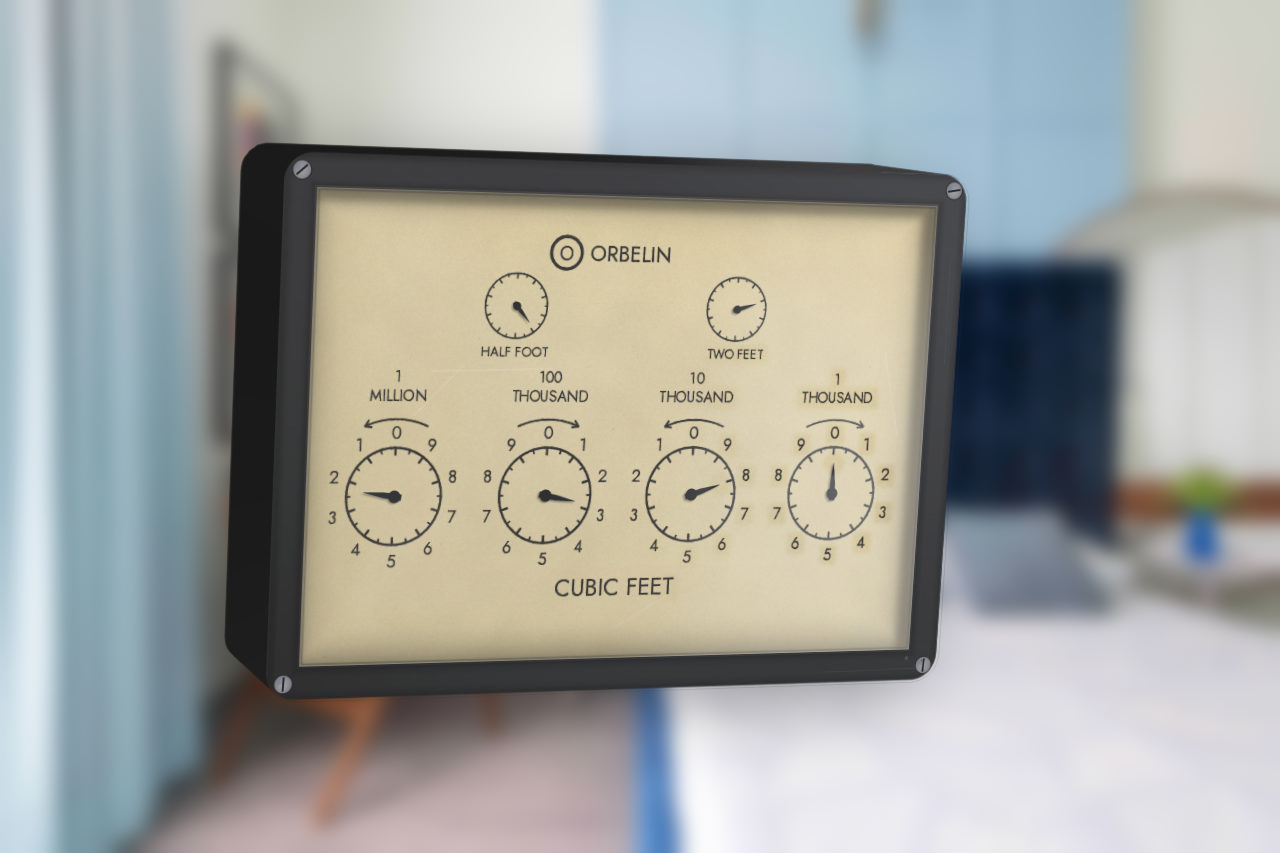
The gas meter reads 228000; ft³
